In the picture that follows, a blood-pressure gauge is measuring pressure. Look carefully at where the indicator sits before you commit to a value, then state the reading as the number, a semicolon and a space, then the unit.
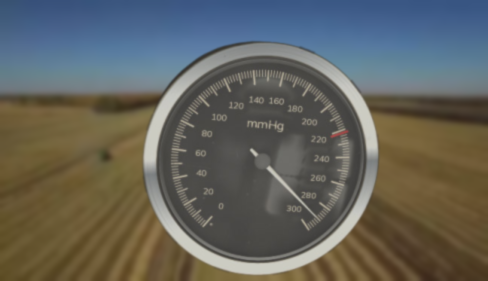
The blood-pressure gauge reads 290; mmHg
